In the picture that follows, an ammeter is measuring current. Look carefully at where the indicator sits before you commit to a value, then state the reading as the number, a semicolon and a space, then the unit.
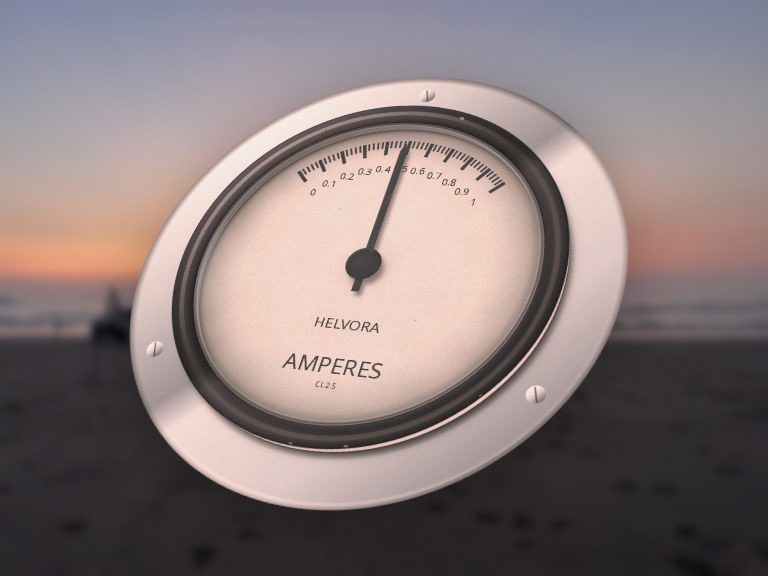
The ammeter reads 0.5; A
